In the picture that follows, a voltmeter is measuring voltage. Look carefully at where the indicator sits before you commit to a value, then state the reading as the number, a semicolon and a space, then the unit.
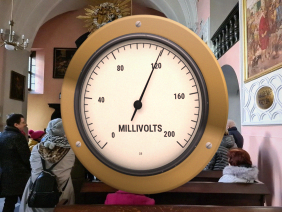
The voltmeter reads 120; mV
